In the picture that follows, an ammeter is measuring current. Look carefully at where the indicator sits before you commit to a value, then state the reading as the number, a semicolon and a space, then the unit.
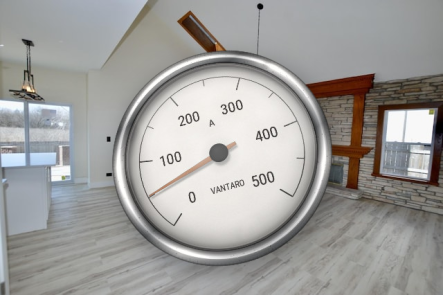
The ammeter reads 50; A
